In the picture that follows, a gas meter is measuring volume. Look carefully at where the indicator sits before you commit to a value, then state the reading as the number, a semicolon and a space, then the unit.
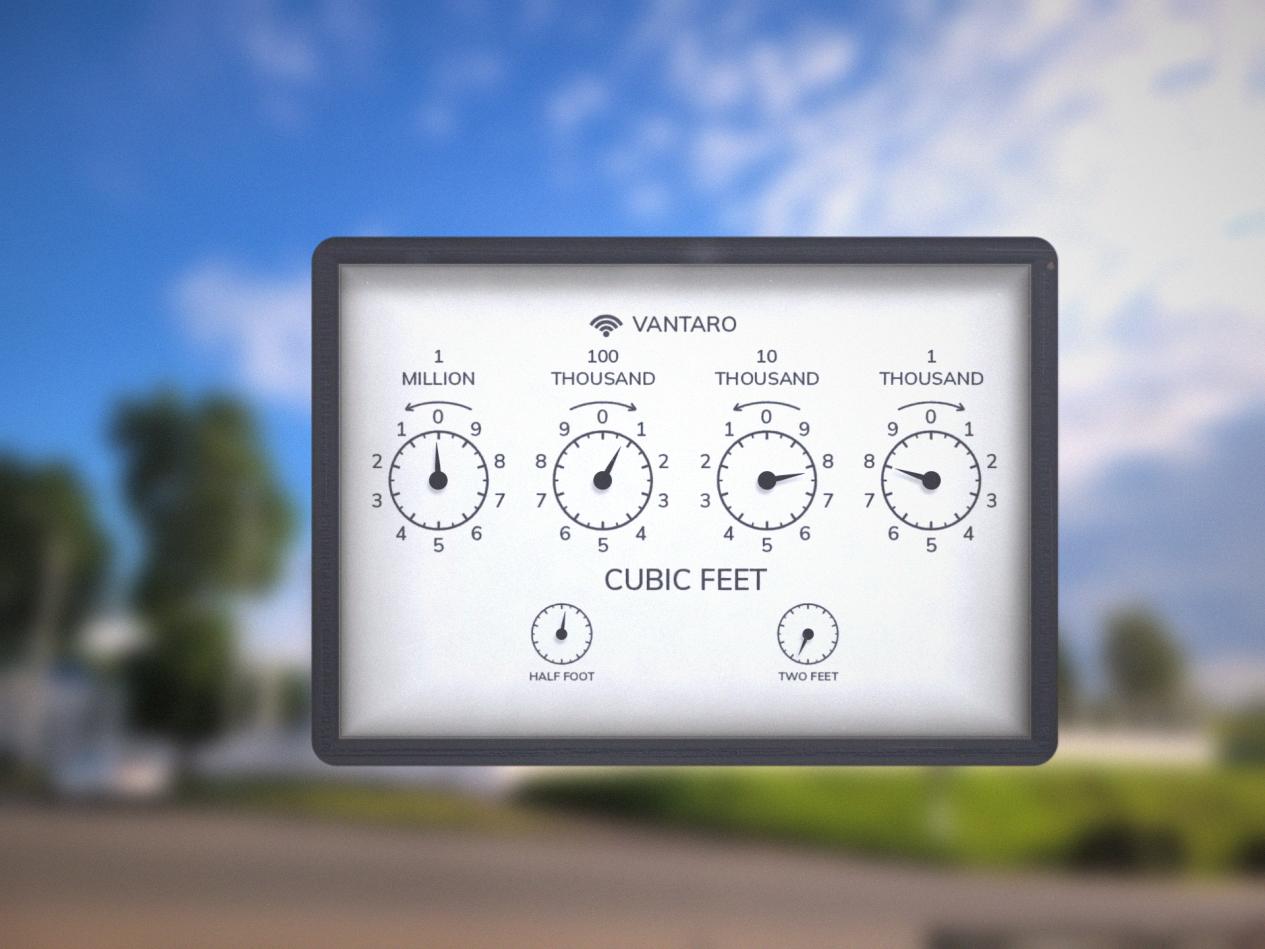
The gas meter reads 7800; ft³
